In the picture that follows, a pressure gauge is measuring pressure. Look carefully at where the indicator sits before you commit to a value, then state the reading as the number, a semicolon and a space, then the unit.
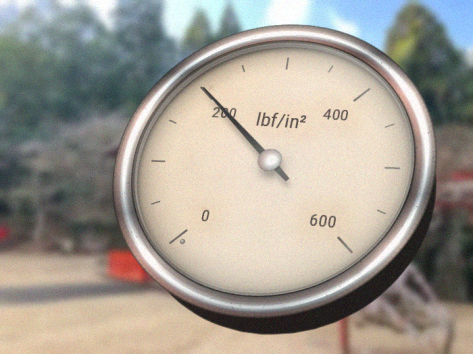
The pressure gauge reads 200; psi
